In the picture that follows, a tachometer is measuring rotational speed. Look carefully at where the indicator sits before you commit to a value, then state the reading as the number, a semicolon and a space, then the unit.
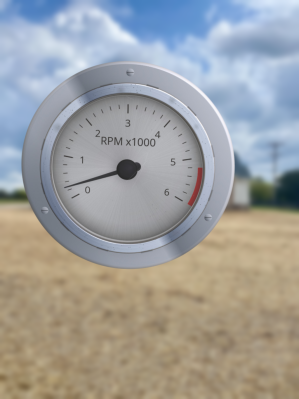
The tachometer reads 300; rpm
